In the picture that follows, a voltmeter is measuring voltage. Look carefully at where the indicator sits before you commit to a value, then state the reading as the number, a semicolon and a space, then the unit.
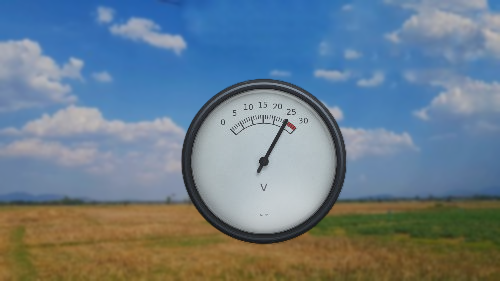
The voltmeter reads 25; V
